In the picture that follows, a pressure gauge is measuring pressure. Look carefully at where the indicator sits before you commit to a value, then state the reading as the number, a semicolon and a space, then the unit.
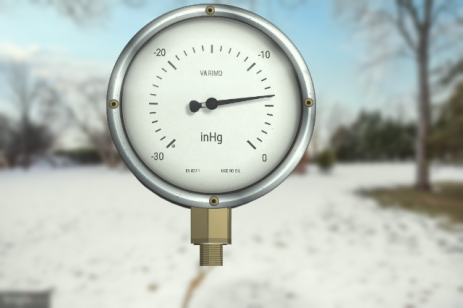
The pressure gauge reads -6; inHg
